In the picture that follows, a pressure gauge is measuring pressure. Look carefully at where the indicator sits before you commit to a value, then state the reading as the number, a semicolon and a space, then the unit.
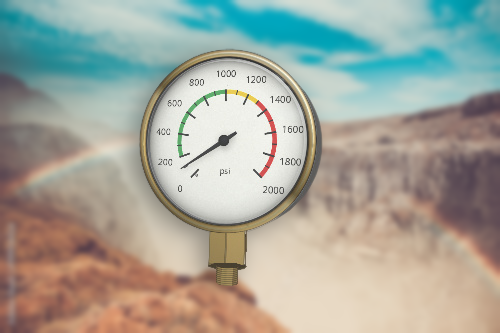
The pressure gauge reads 100; psi
